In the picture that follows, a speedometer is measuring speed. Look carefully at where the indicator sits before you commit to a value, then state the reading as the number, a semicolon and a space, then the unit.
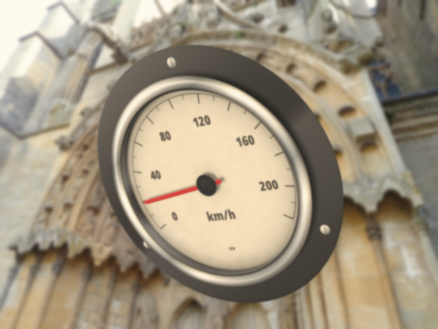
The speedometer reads 20; km/h
